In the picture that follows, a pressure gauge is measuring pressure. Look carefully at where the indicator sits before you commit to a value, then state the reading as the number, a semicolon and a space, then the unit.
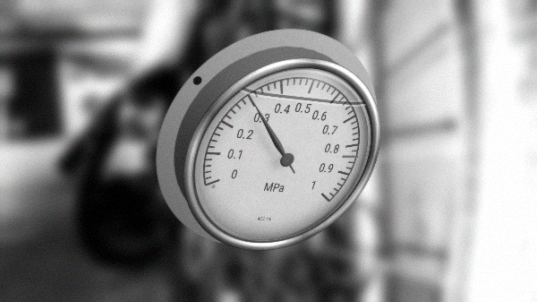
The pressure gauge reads 0.3; MPa
